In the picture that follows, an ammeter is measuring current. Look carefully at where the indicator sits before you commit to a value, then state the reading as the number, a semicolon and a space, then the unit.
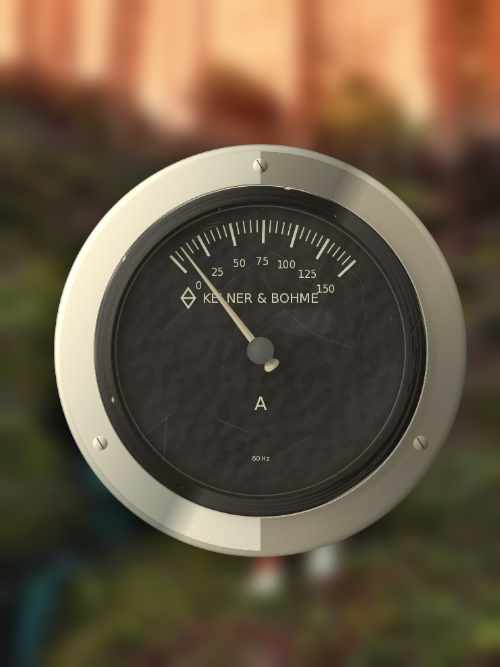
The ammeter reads 10; A
